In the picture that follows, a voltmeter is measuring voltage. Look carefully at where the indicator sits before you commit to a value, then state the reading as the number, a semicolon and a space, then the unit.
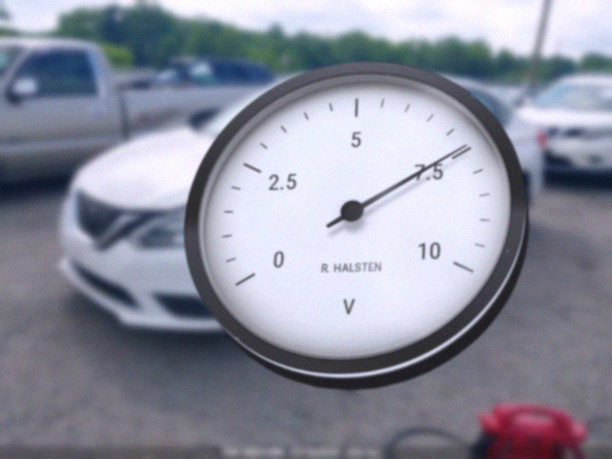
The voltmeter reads 7.5; V
